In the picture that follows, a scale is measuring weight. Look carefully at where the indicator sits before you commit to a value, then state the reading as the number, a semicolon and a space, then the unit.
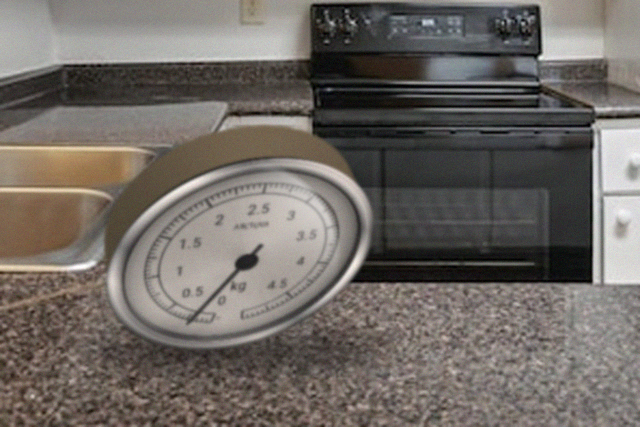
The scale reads 0.25; kg
